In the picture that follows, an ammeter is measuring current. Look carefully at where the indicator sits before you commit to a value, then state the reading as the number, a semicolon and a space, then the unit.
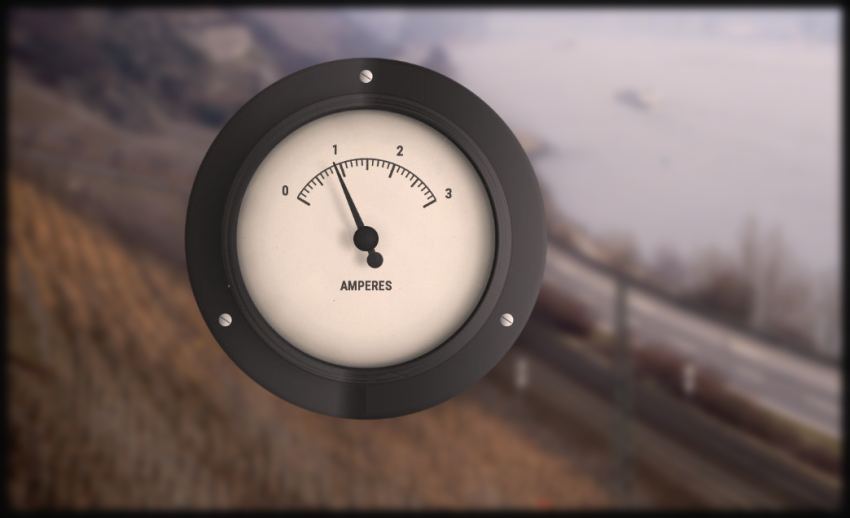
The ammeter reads 0.9; A
